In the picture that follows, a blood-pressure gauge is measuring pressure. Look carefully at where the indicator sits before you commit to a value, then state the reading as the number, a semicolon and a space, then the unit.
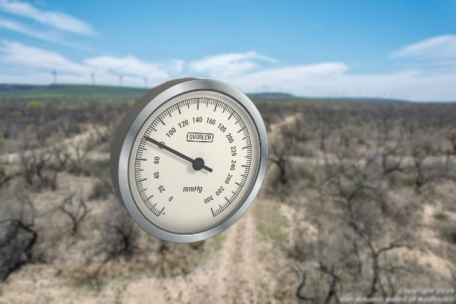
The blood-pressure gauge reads 80; mmHg
